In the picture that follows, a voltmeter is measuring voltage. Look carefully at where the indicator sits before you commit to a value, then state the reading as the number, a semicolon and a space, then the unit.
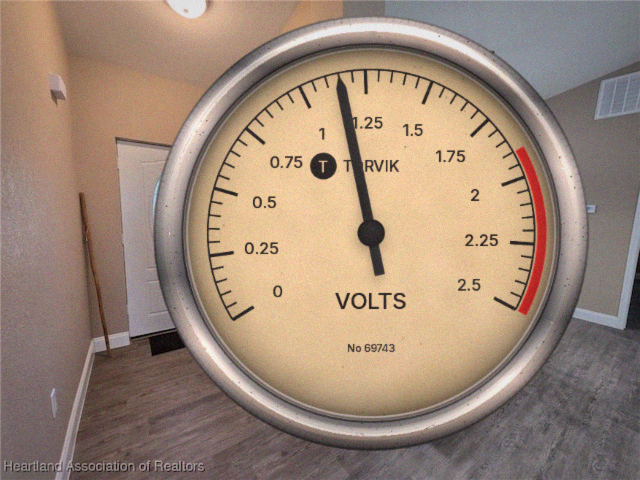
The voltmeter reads 1.15; V
